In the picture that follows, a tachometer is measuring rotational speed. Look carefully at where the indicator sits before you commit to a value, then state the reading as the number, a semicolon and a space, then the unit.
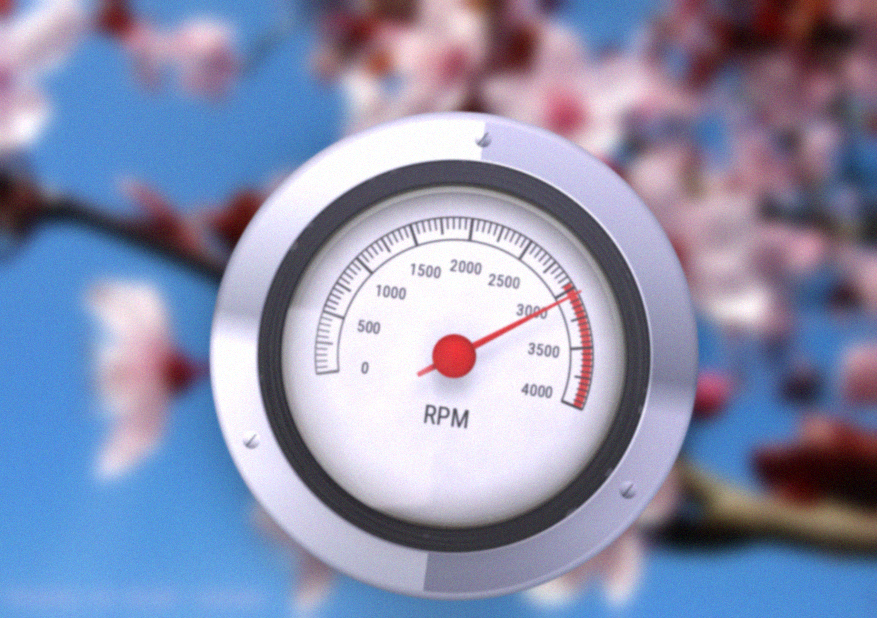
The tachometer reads 3050; rpm
